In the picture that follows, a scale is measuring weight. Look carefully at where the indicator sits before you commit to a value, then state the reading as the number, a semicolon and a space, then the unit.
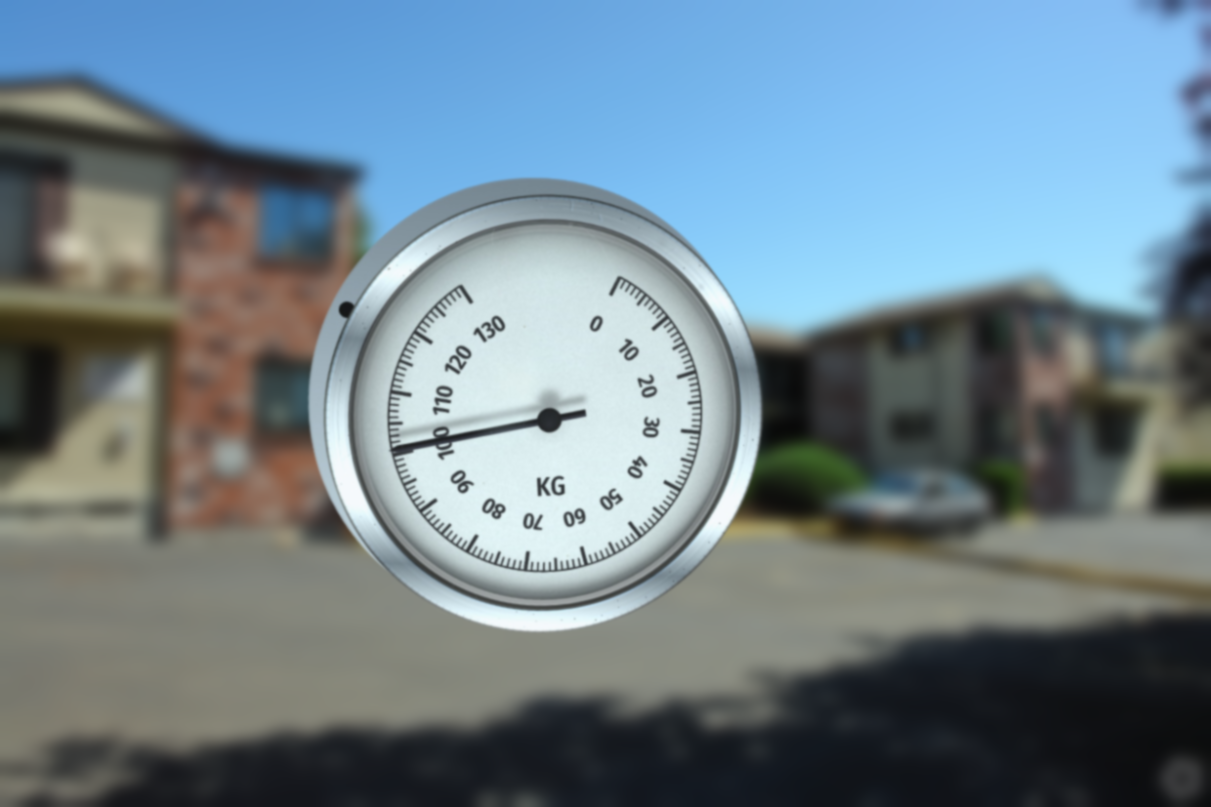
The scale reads 101; kg
